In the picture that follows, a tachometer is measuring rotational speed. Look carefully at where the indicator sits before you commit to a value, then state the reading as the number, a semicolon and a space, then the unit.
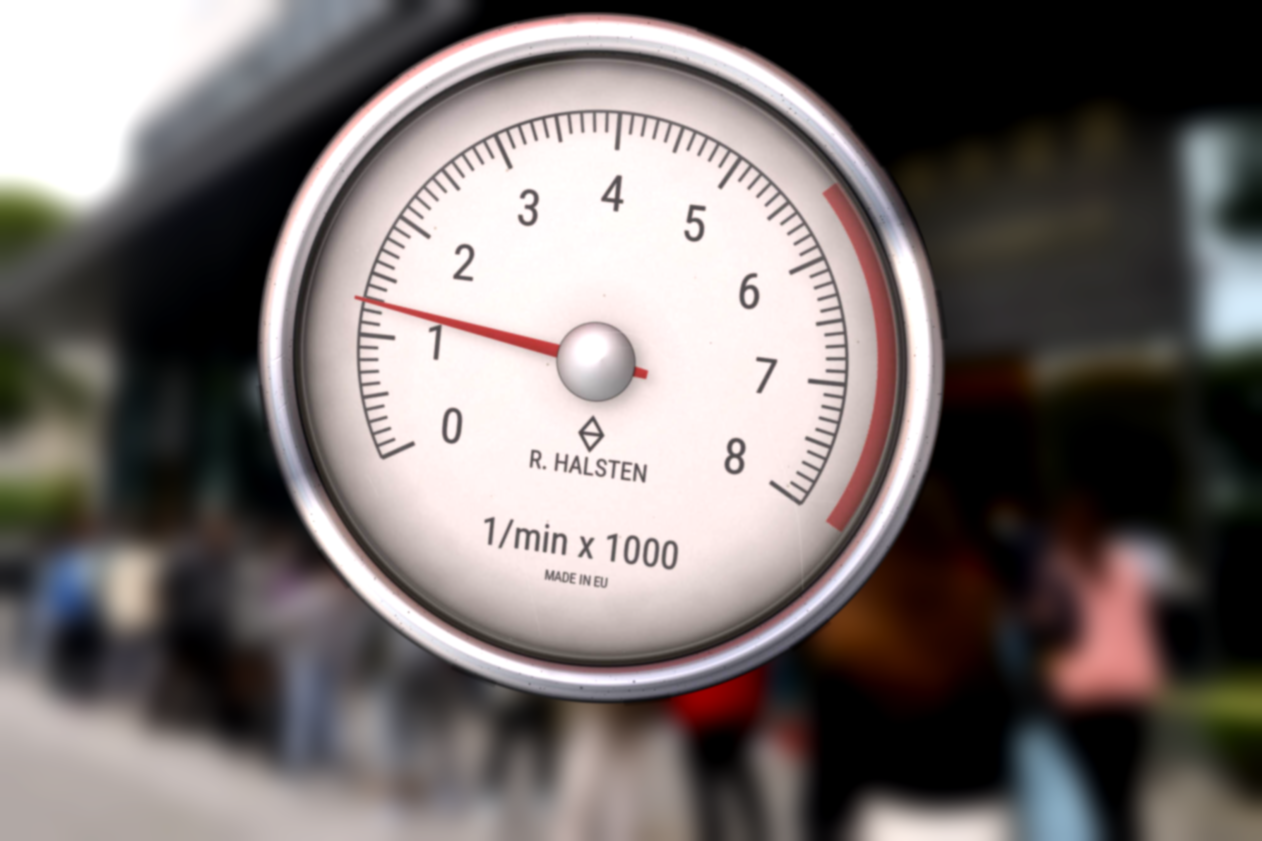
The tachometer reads 1300; rpm
